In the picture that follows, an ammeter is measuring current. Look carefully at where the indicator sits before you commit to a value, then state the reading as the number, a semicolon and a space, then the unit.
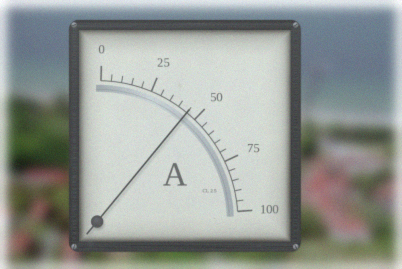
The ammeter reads 45; A
